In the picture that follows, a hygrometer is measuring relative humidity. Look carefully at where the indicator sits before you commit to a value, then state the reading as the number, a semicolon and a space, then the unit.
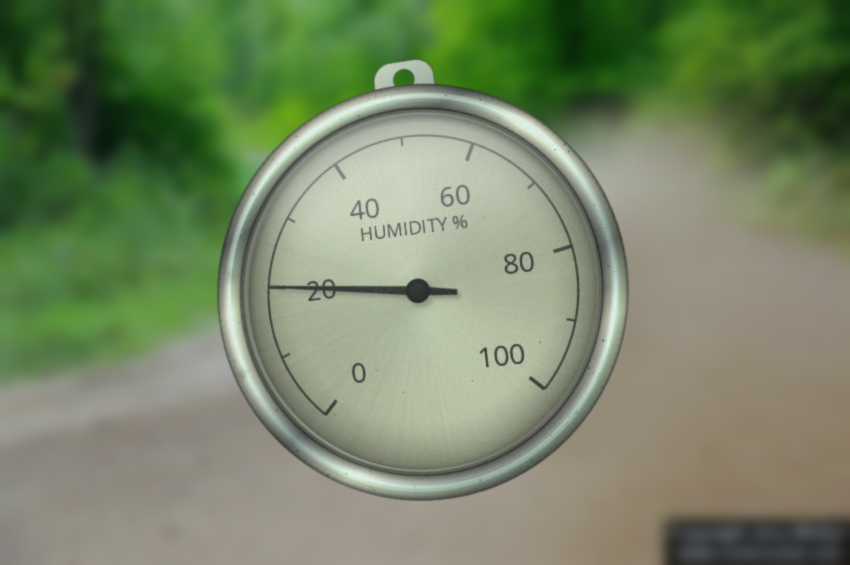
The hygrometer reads 20; %
